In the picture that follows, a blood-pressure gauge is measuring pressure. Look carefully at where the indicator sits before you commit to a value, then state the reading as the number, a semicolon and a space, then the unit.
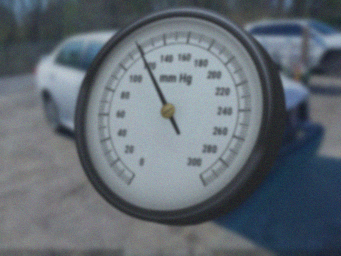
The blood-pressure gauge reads 120; mmHg
